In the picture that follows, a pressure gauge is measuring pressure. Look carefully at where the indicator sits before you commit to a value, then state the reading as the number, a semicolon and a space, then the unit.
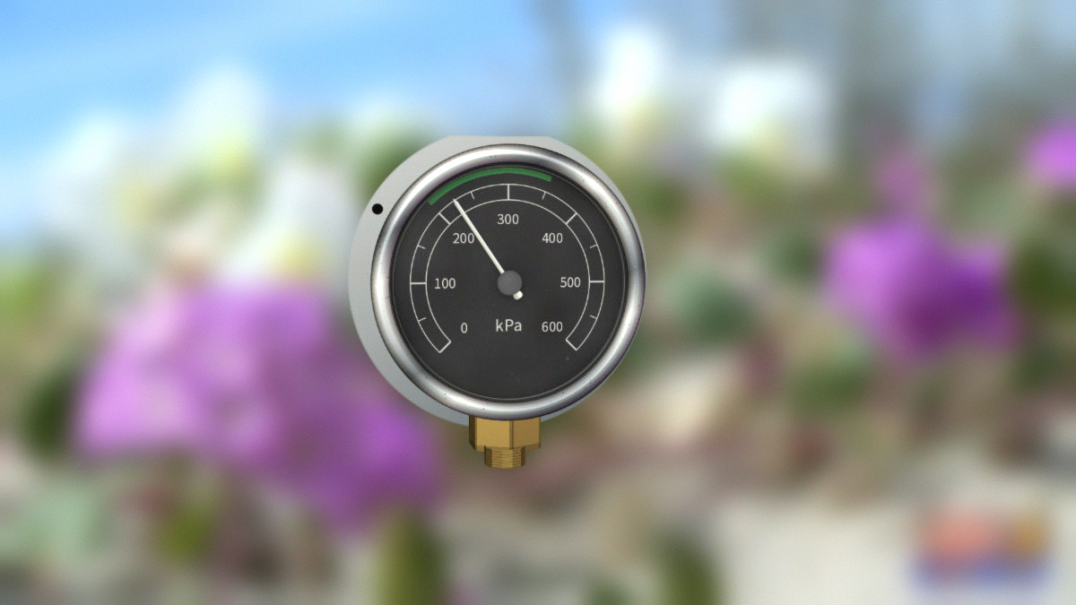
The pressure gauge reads 225; kPa
